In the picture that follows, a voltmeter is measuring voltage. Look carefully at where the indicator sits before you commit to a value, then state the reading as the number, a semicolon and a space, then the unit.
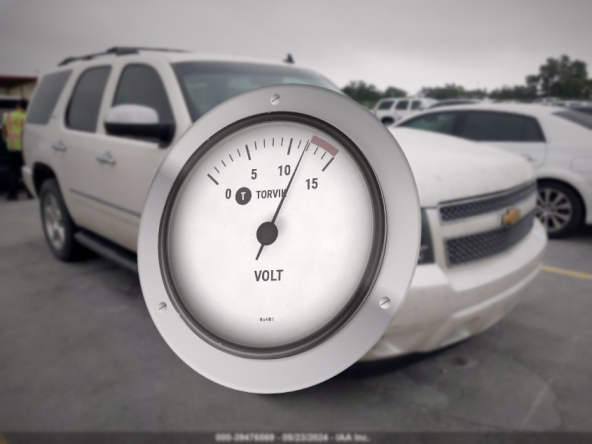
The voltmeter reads 12; V
